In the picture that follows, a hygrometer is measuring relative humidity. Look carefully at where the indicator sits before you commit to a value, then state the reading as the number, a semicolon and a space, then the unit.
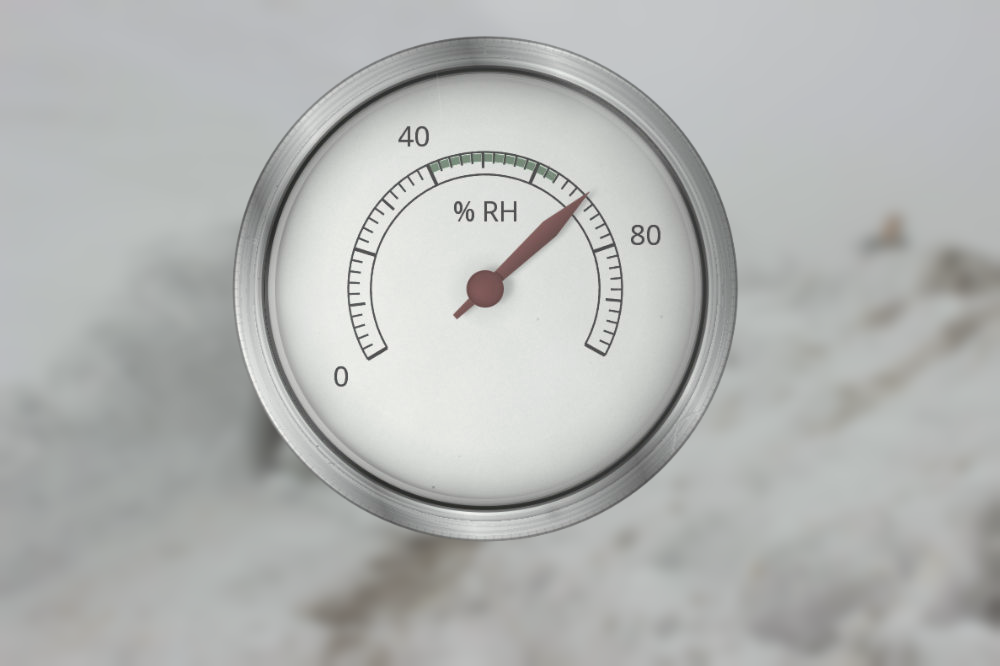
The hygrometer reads 70; %
